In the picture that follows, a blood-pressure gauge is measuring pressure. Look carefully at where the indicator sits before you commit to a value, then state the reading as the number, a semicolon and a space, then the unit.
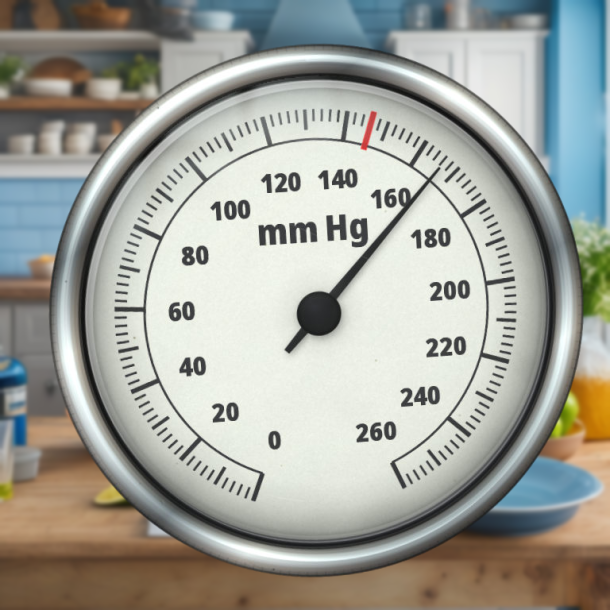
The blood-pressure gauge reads 166; mmHg
